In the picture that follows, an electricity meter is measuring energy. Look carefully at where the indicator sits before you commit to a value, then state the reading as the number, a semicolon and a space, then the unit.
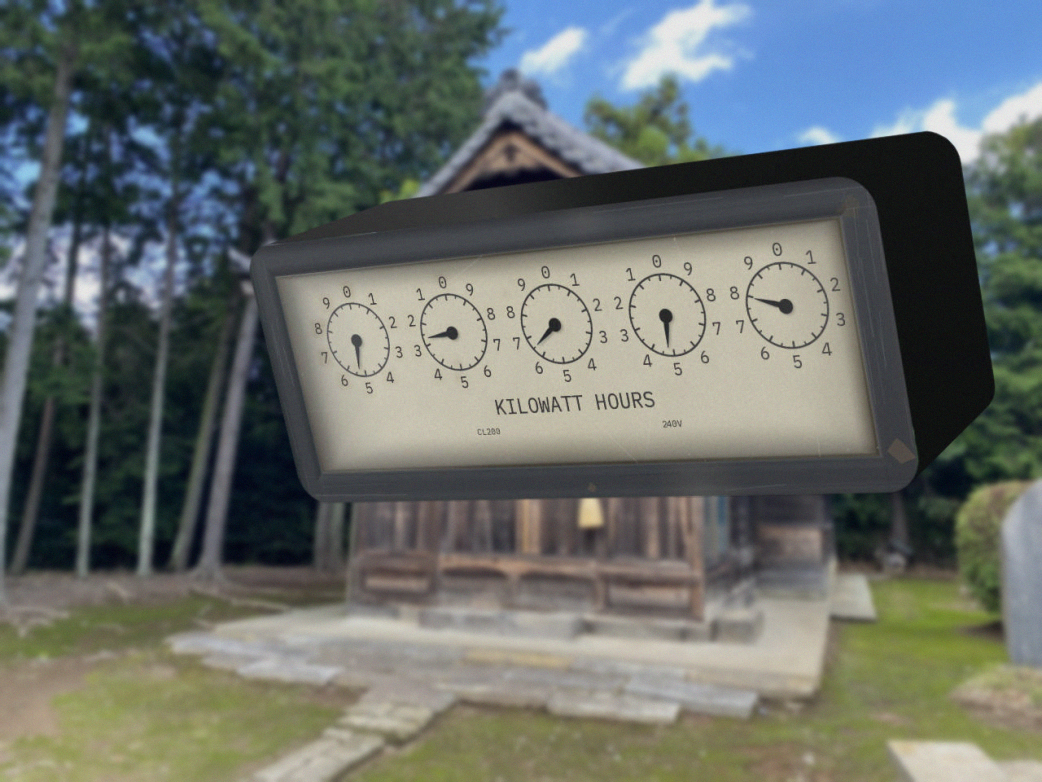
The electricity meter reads 52648; kWh
